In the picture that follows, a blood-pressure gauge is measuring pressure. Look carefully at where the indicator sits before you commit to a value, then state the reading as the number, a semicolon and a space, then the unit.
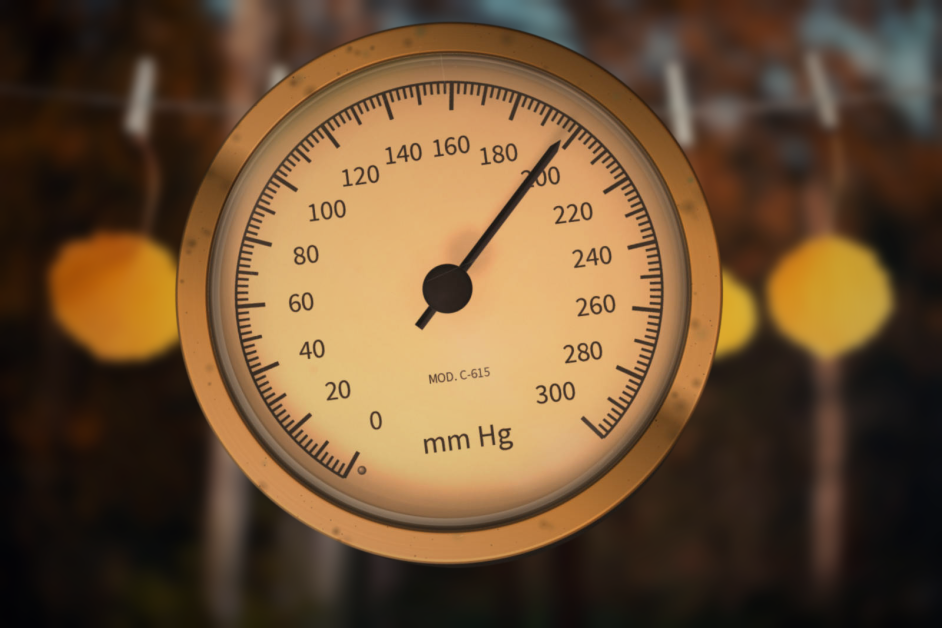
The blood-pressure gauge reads 198; mmHg
